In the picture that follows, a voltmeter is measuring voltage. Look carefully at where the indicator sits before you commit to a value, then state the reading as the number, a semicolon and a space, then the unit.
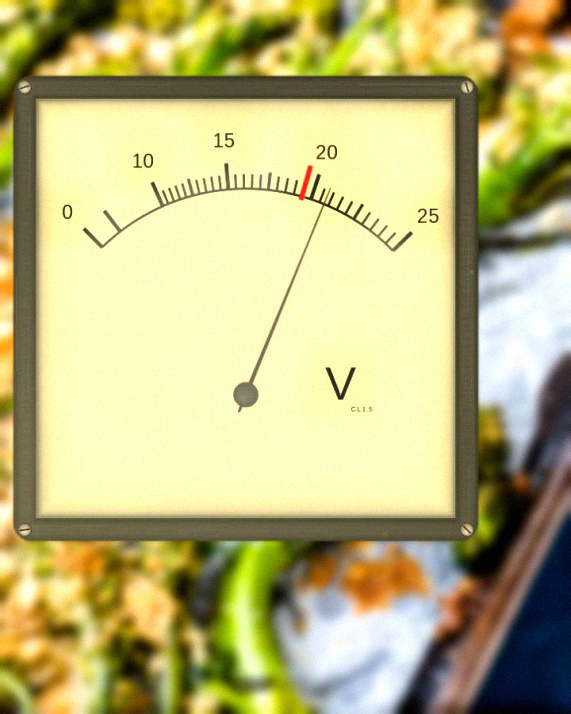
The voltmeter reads 20.75; V
